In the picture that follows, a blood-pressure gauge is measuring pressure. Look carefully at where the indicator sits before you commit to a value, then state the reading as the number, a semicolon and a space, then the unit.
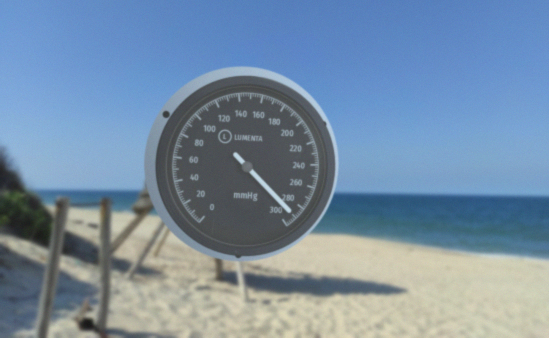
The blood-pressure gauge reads 290; mmHg
